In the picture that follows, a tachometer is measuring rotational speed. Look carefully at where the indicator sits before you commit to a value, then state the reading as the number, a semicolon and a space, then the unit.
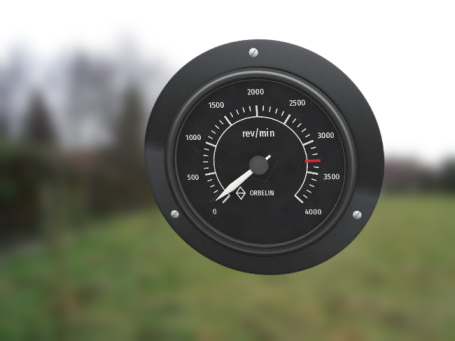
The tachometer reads 100; rpm
